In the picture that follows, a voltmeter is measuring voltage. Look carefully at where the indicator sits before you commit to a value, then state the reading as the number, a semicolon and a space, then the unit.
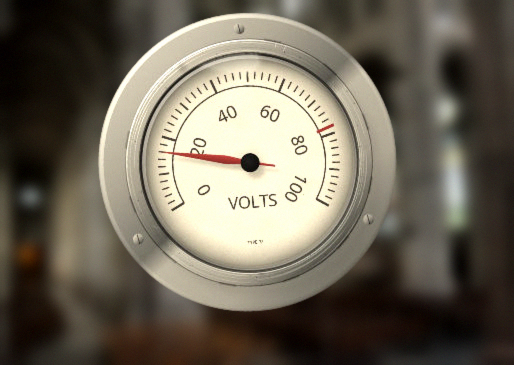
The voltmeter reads 16; V
